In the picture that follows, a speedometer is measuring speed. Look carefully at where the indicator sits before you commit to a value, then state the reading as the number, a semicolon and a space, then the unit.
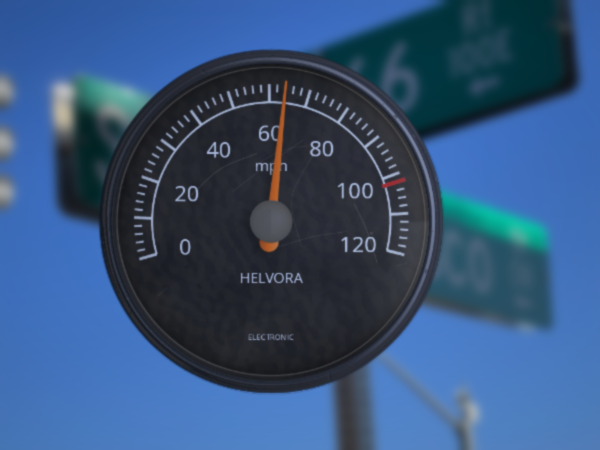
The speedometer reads 64; mph
